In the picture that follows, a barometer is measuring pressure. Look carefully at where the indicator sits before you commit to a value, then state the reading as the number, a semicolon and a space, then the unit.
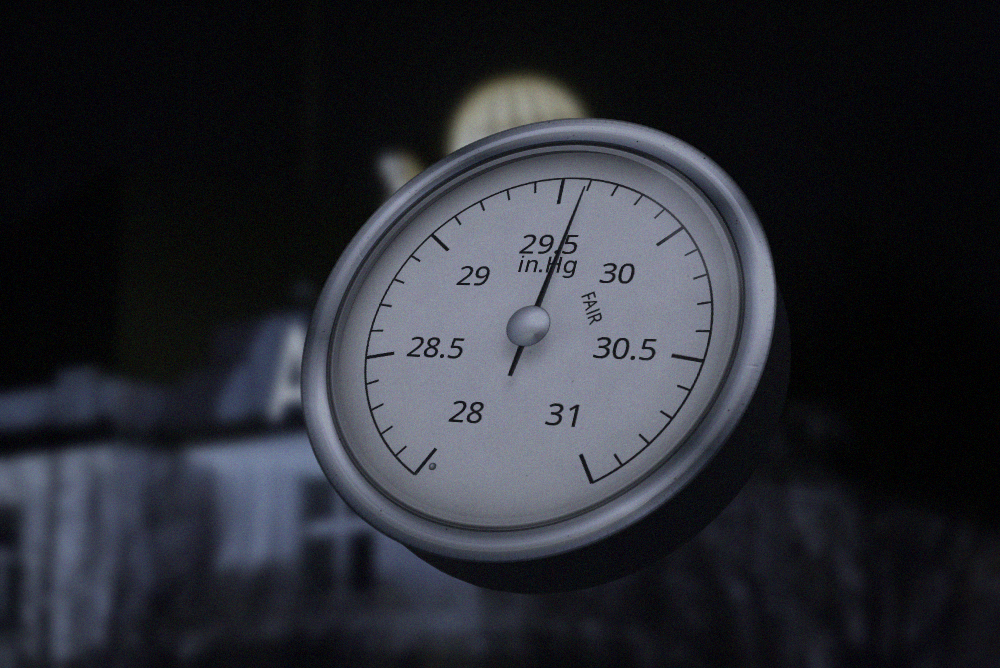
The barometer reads 29.6; inHg
